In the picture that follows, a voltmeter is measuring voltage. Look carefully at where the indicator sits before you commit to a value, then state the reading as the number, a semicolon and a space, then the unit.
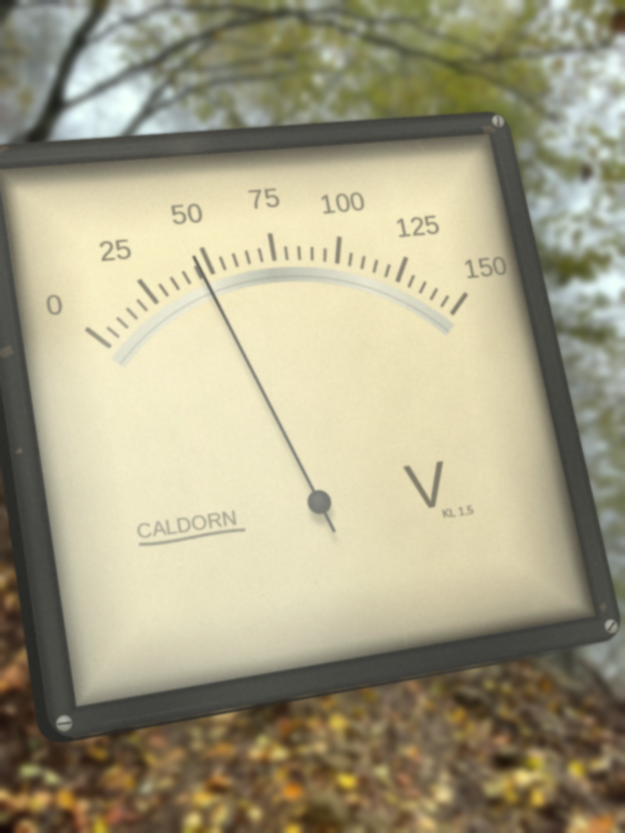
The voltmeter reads 45; V
